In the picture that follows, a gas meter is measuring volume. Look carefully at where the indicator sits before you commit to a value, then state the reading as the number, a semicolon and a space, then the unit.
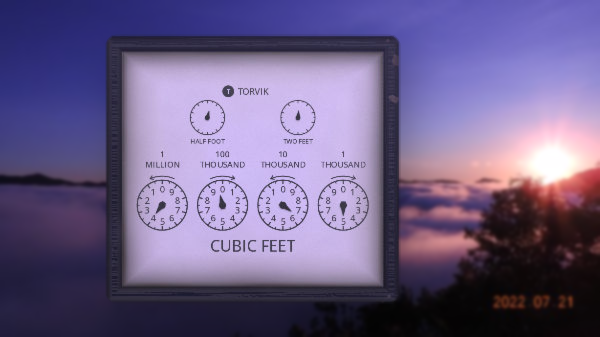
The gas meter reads 396500; ft³
